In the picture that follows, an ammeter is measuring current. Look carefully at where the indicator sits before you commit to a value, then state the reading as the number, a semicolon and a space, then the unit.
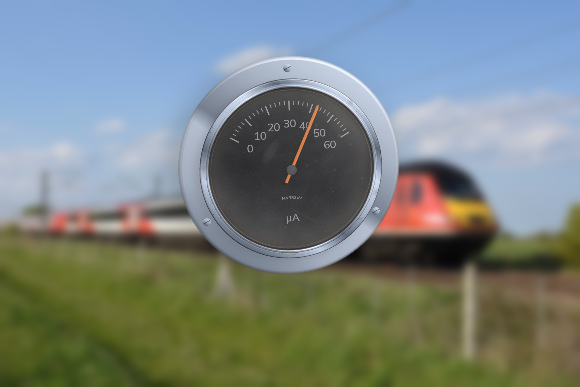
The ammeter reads 42; µA
